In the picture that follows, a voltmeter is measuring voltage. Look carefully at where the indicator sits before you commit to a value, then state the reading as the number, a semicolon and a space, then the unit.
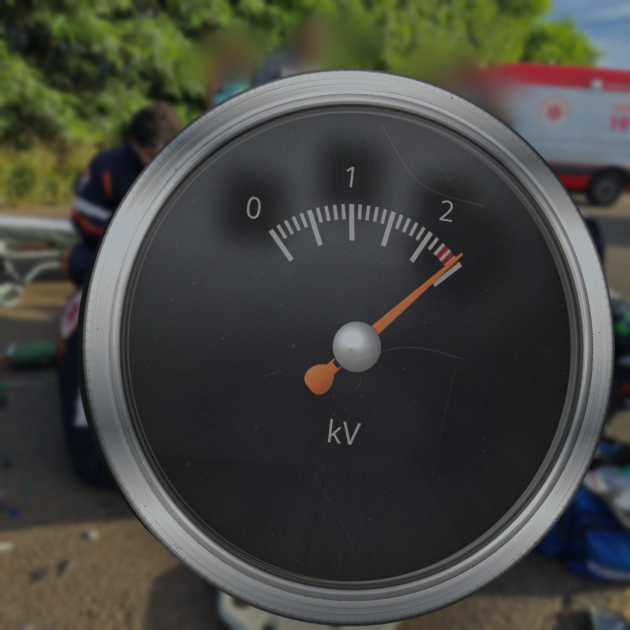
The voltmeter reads 2.4; kV
